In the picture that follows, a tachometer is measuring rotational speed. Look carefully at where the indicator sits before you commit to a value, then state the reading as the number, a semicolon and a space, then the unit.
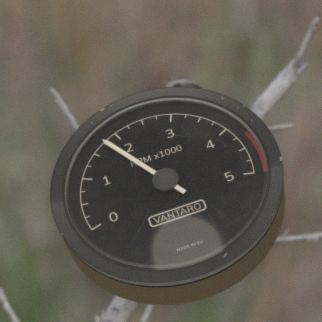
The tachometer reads 1750; rpm
